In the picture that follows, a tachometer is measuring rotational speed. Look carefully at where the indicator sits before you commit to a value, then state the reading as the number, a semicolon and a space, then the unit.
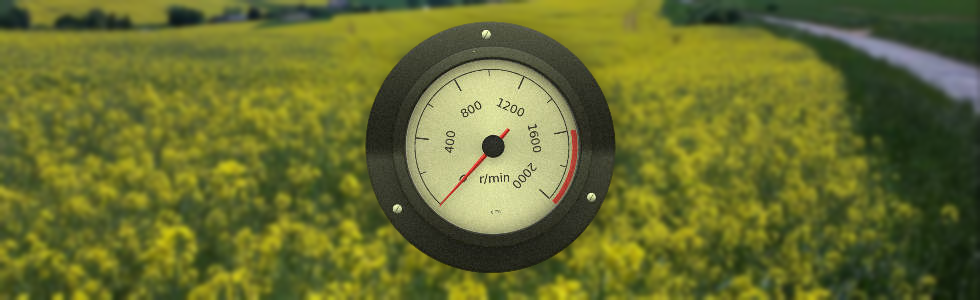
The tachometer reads 0; rpm
